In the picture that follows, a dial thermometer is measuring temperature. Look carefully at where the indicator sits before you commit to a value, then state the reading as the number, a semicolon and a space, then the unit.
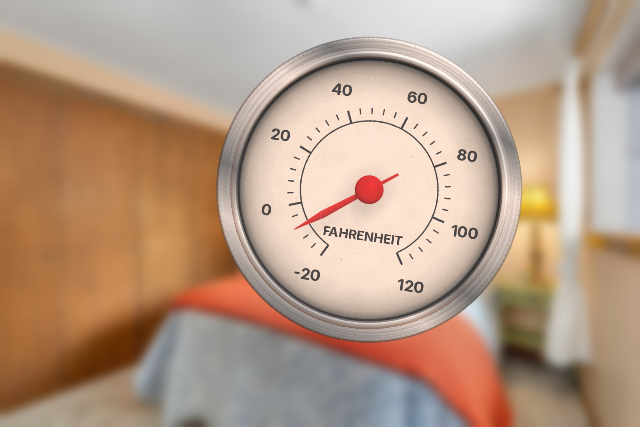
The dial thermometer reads -8; °F
